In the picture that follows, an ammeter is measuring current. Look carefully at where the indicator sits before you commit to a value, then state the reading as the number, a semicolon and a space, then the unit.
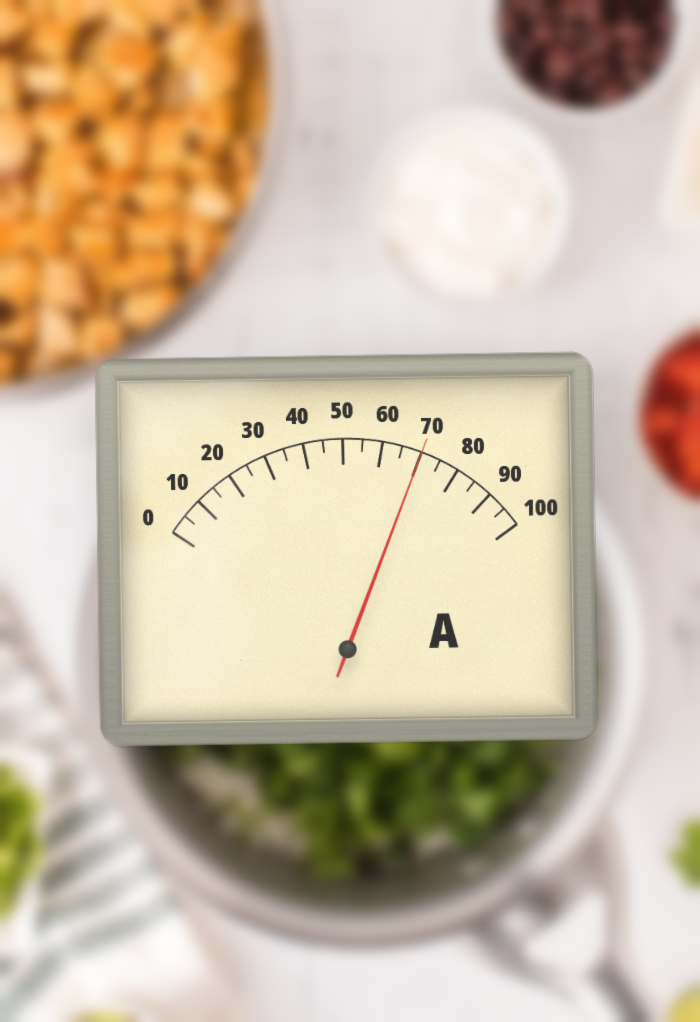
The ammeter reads 70; A
